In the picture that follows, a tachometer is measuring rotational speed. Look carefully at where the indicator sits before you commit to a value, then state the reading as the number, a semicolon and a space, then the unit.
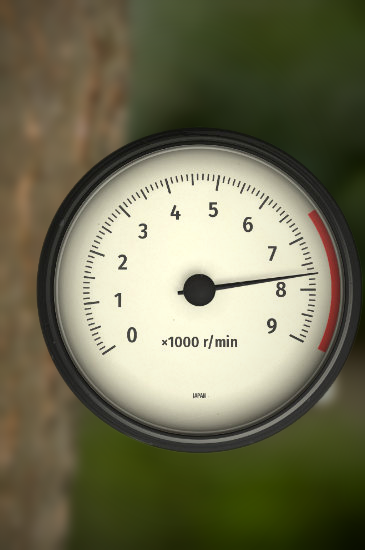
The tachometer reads 7700; rpm
